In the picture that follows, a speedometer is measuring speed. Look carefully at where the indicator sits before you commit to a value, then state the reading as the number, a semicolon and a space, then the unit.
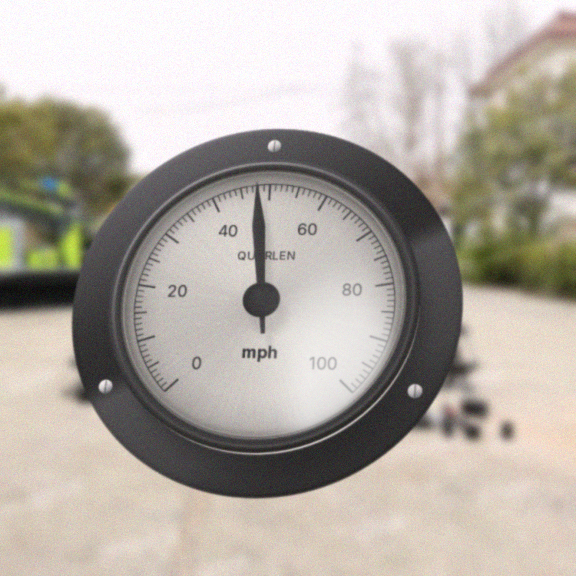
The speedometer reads 48; mph
